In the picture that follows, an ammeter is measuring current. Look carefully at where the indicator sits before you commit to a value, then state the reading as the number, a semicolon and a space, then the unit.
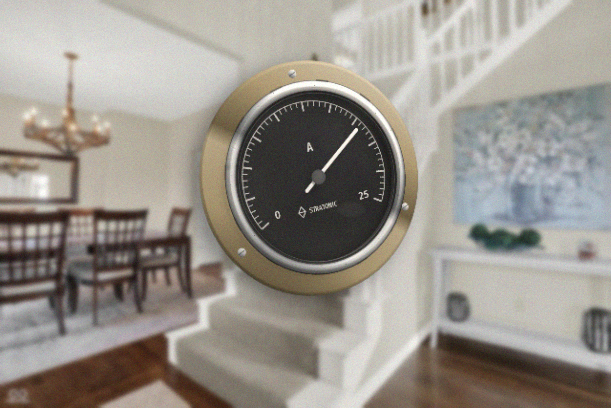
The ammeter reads 18; A
